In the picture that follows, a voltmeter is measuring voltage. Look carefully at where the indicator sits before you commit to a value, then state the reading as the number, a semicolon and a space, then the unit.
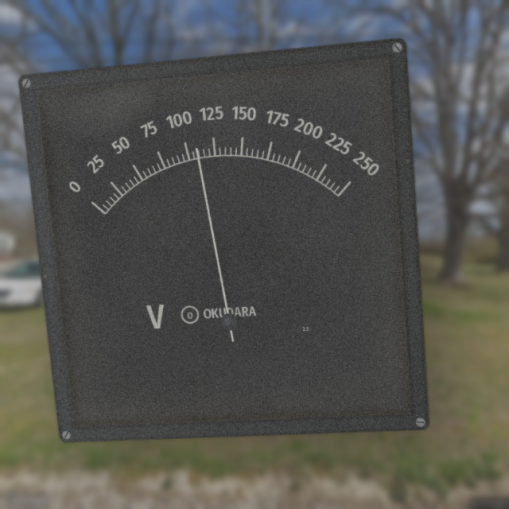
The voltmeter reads 110; V
